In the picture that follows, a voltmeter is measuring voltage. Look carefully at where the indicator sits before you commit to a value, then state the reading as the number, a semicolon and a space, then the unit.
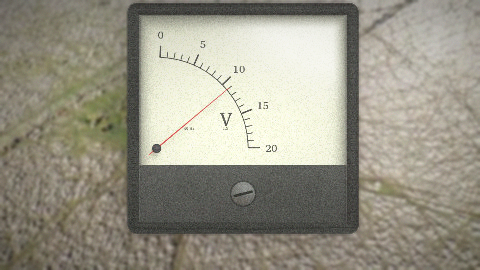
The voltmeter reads 11; V
